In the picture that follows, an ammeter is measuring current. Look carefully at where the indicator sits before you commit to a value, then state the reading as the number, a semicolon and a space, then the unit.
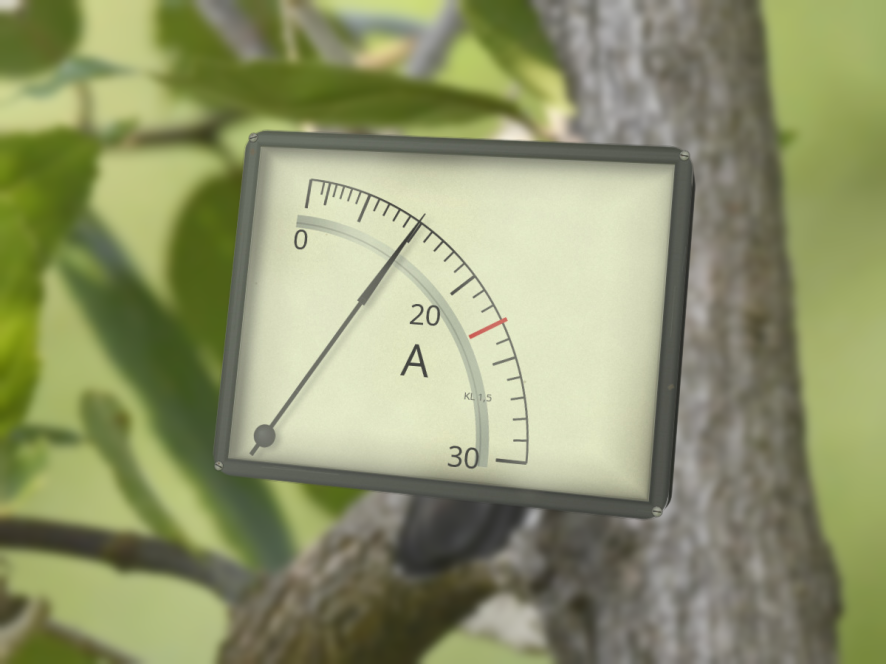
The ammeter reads 15; A
